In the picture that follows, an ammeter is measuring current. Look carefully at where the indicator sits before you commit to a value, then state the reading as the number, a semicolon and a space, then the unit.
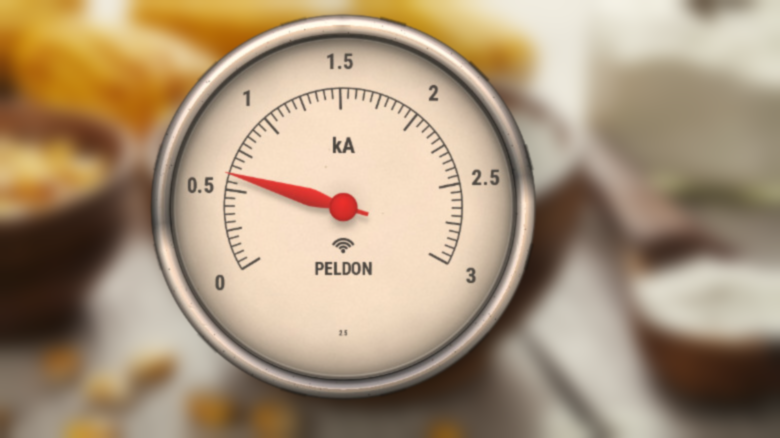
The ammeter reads 0.6; kA
